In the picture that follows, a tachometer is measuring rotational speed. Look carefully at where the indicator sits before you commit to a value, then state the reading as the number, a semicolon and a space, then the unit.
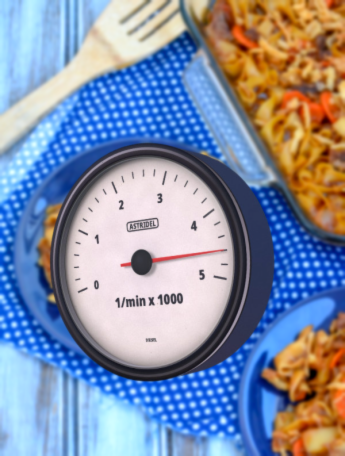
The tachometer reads 4600; rpm
